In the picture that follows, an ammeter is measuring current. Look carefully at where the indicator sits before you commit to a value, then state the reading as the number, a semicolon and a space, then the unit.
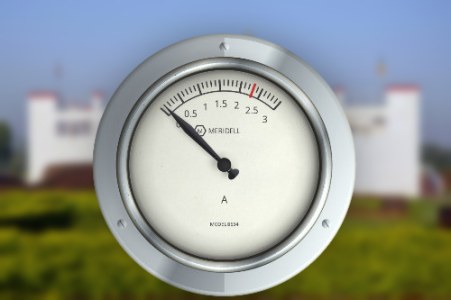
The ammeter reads 0.1; A
